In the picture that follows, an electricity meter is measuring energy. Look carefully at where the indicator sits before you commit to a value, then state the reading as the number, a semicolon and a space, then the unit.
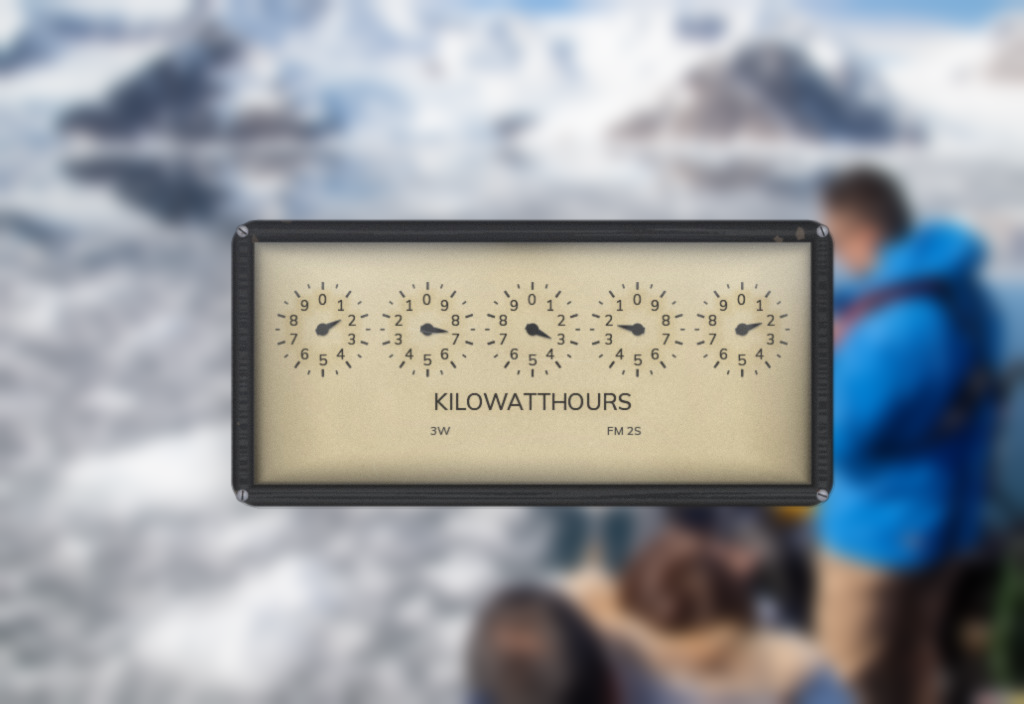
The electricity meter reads 17322; kWh
